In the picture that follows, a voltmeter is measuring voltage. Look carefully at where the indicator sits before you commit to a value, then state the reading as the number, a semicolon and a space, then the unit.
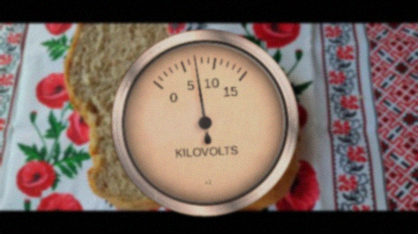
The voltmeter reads 7; kV
